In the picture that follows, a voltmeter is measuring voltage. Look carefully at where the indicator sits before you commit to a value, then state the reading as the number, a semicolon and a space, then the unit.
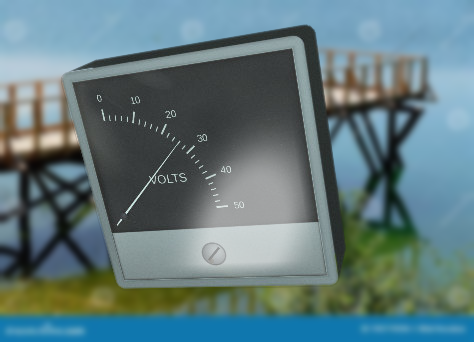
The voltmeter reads 26; V
